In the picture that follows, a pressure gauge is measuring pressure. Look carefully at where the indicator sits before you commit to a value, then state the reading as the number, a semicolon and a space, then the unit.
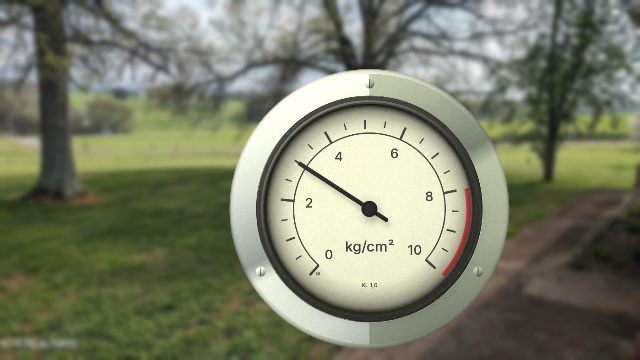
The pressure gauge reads 3; kg/cm²
